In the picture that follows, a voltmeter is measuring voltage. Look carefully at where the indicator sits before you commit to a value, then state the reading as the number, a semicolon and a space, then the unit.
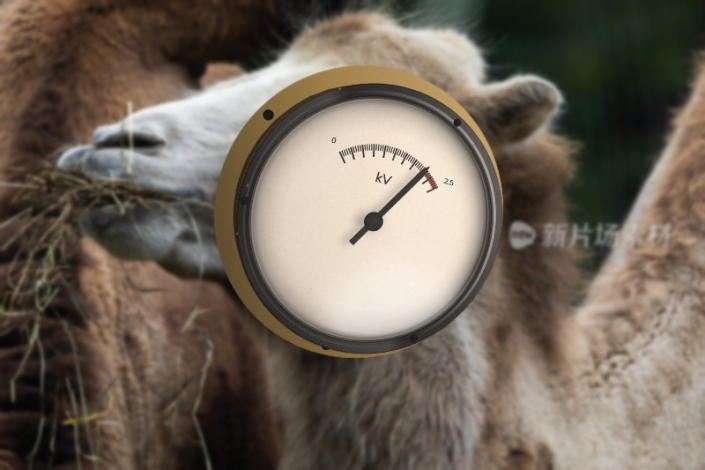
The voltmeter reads 2; kV
